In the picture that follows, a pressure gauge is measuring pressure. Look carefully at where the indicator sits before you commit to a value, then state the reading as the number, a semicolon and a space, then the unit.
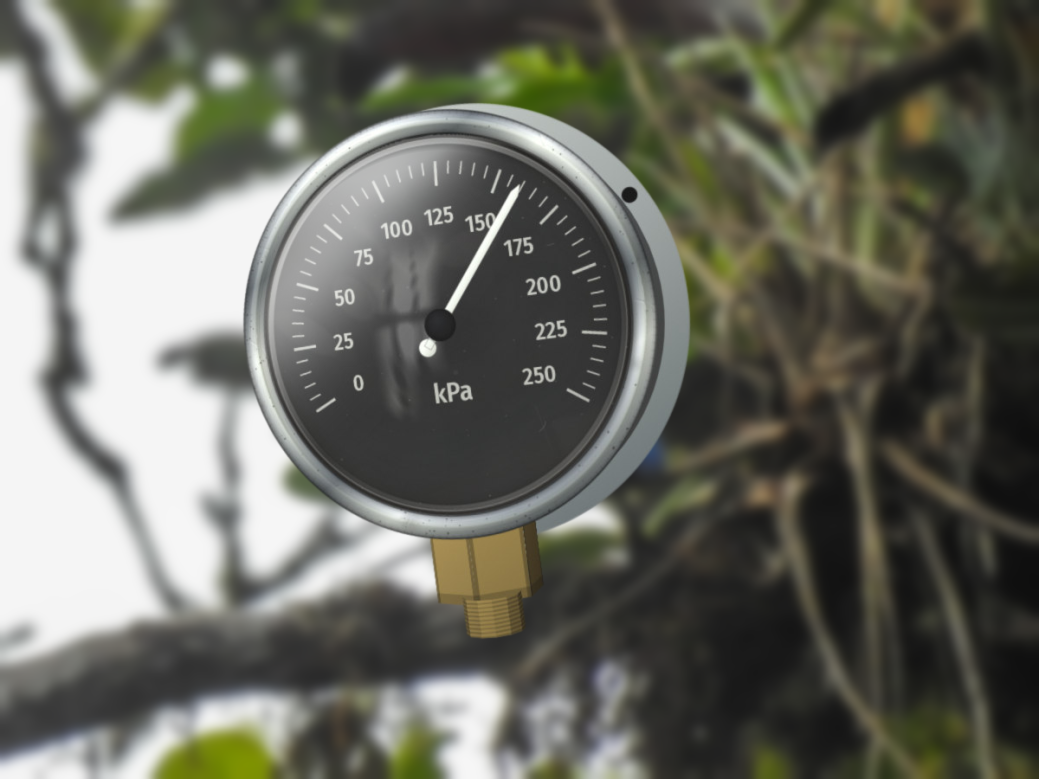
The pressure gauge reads 160; kPa
